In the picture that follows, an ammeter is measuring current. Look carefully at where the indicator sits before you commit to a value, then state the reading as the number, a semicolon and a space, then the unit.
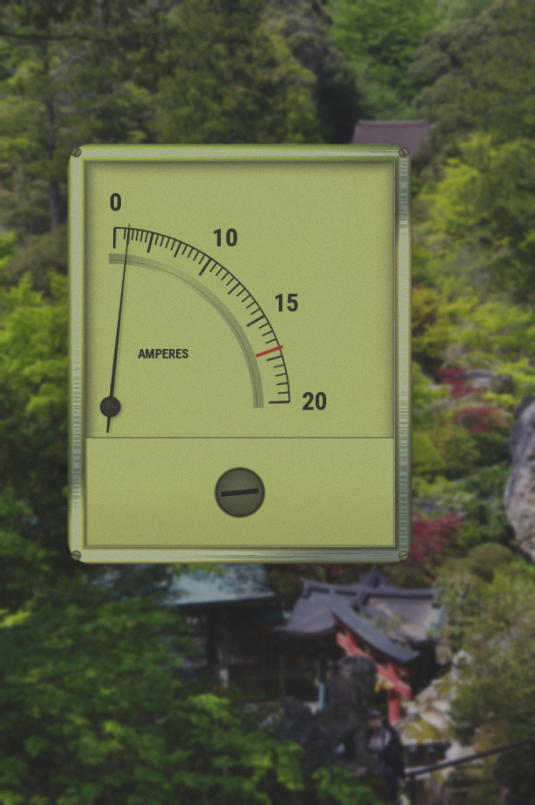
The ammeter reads 2.5; A
